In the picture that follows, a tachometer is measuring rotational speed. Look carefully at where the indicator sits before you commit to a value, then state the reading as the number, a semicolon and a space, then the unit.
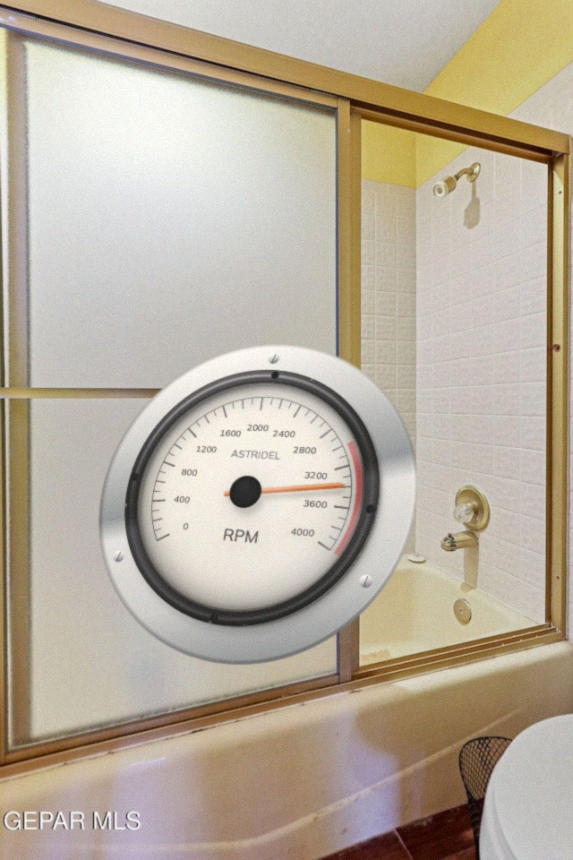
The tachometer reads 3400; rpm
